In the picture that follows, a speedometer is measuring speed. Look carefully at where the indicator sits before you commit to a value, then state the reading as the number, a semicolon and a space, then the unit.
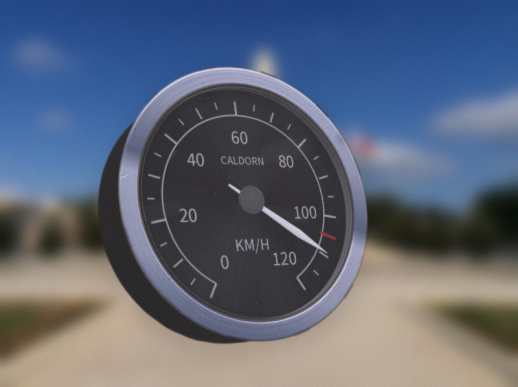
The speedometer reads 110; km/h
